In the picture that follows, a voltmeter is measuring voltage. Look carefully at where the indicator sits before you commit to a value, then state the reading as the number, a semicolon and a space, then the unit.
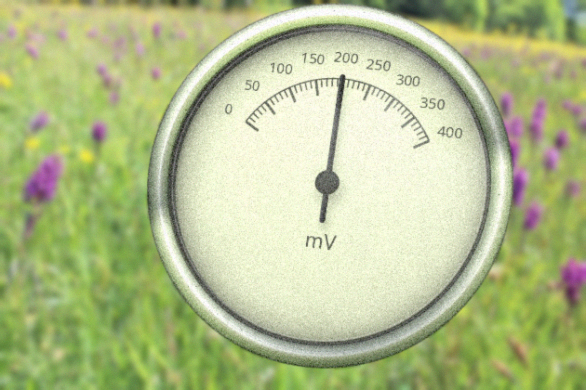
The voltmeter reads 200; mV
